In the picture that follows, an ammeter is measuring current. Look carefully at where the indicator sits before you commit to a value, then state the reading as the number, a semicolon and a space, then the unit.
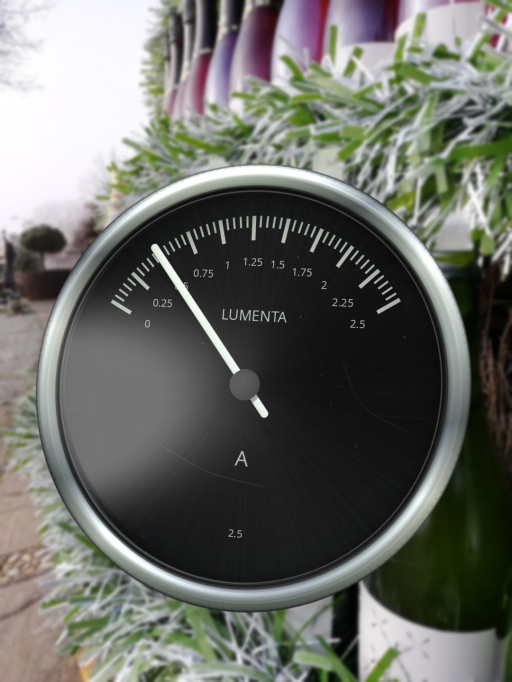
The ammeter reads 0.5; A
